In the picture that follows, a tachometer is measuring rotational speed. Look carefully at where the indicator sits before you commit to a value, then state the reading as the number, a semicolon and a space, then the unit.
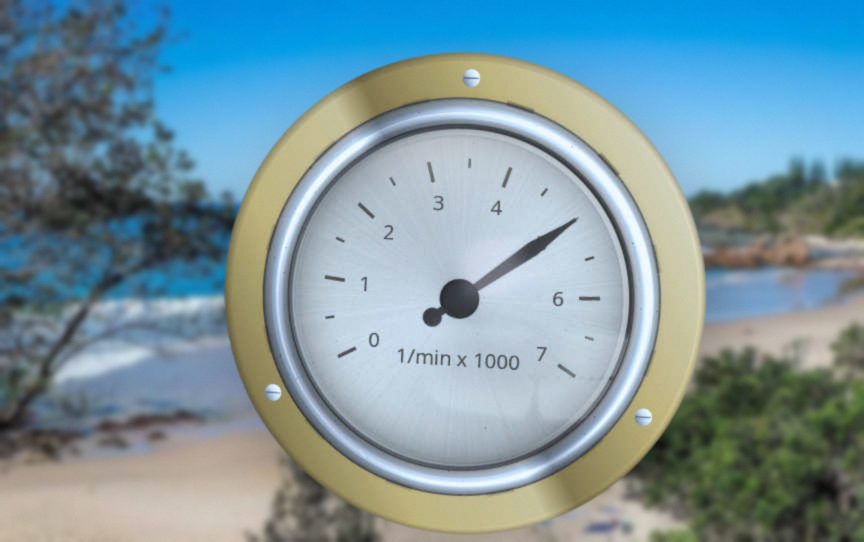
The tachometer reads 5000; rpm
